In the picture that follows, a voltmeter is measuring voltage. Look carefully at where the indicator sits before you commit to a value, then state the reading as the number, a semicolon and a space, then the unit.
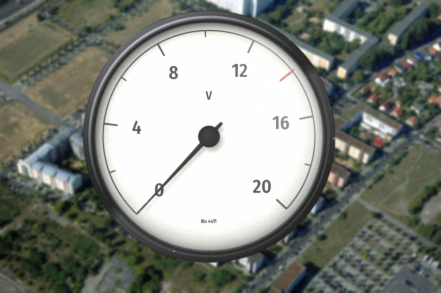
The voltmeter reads 0; V
